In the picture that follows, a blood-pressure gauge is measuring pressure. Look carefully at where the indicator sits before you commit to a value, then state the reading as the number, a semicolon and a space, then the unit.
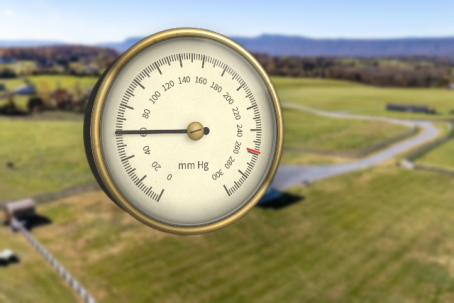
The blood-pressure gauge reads 60; mmHg
